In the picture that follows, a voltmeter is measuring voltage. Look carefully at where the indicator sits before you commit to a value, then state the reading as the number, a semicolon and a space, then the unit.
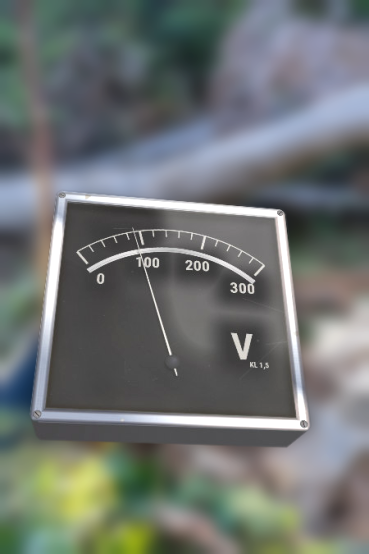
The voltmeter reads 90; V
